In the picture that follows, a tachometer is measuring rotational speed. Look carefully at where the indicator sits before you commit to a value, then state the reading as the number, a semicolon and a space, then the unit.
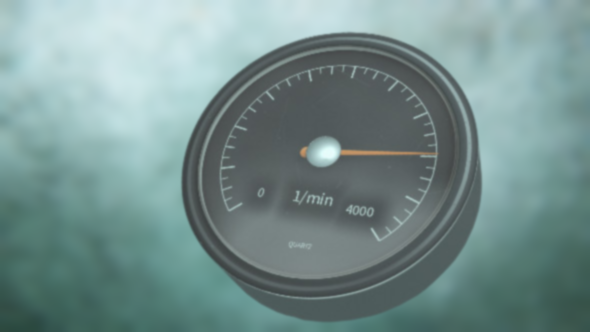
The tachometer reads 3200; rpm
